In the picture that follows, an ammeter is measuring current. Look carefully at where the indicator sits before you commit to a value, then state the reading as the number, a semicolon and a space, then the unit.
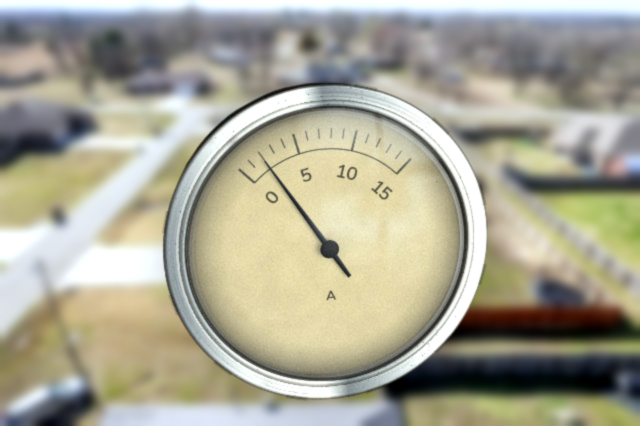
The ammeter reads 2; A
